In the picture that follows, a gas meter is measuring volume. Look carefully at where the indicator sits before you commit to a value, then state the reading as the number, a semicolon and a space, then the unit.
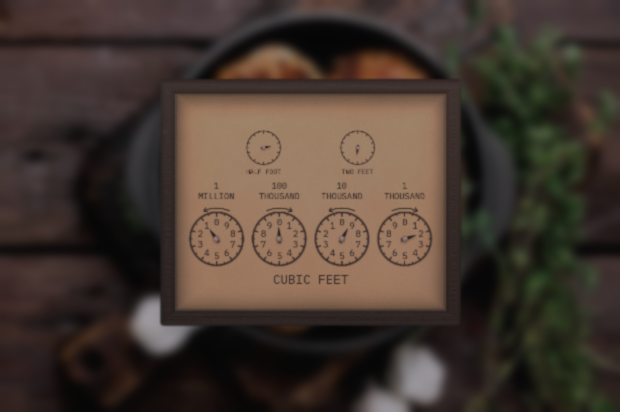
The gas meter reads 99200; ft³
